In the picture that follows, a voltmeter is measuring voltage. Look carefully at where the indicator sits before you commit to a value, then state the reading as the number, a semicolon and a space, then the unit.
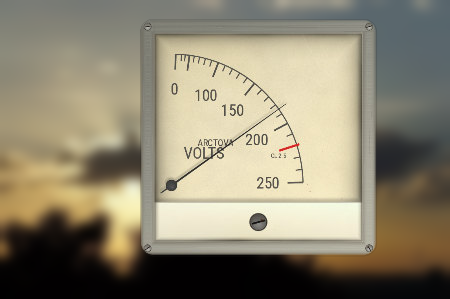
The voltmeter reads 185; V
